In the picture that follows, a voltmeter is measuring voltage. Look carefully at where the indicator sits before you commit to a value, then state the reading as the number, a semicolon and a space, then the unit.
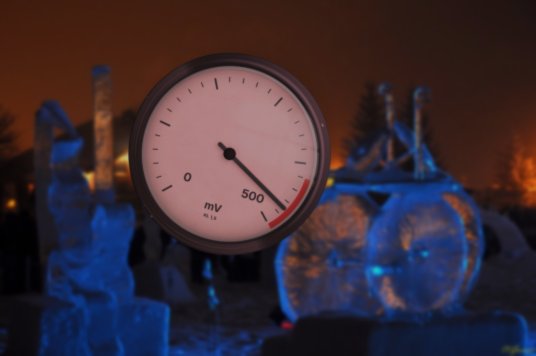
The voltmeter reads 470; mV
